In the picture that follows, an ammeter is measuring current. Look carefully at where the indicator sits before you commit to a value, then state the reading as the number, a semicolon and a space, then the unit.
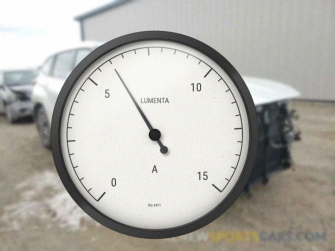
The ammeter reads 6; A
